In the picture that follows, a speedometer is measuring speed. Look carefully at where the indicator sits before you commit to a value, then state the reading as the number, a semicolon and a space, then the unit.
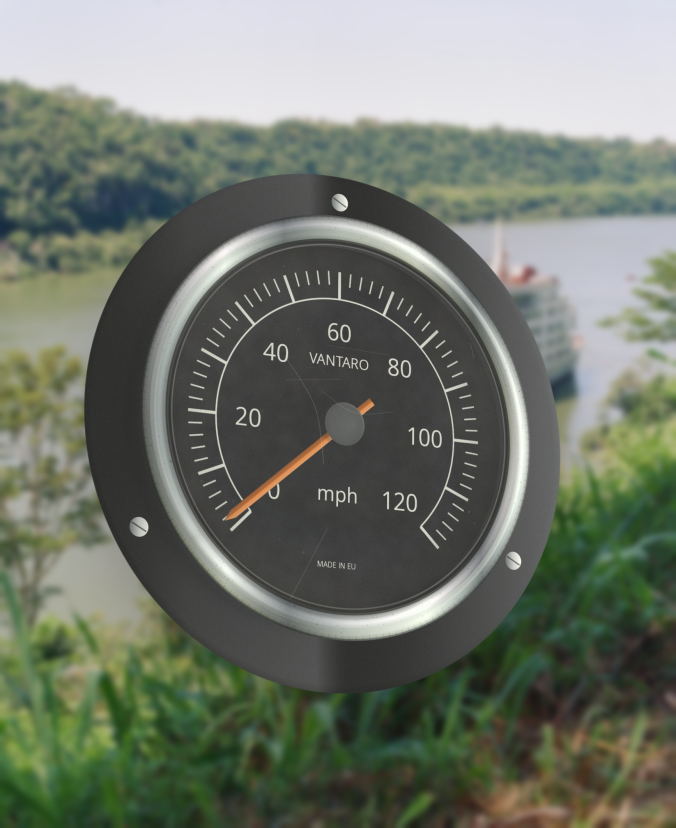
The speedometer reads 2; mph
